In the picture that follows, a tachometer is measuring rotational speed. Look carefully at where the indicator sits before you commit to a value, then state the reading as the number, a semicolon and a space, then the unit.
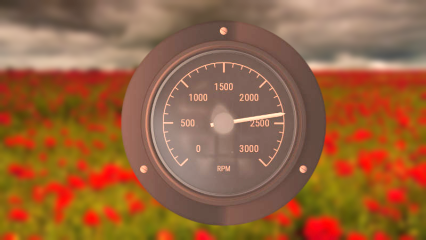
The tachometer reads 2400; rpm
